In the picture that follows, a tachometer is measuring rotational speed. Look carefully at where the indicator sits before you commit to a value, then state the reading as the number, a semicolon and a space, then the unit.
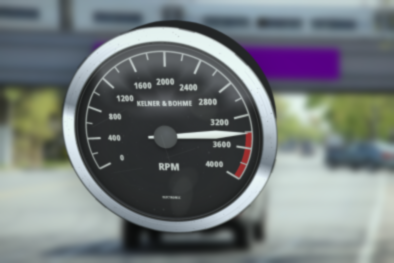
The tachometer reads 3400; rpm
